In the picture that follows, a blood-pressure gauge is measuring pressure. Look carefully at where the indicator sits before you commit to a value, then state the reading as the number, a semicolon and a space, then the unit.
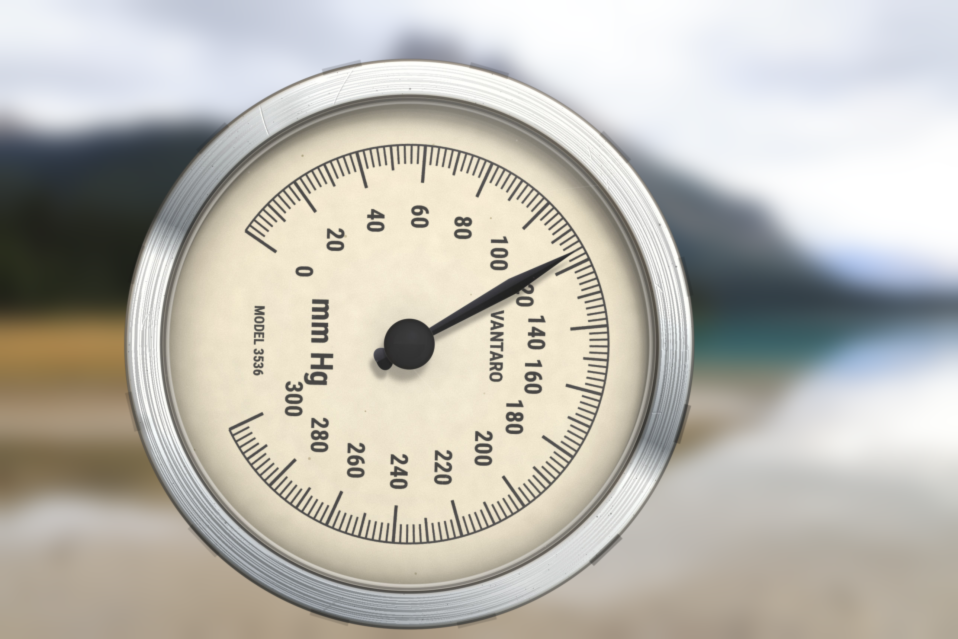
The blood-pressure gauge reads 116; mmHg
